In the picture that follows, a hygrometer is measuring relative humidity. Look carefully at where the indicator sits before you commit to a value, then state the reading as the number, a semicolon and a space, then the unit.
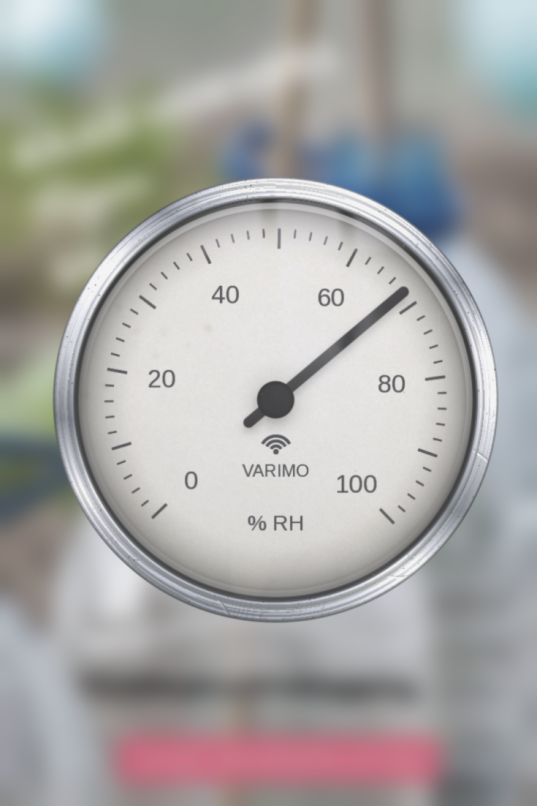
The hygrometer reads 68; %
